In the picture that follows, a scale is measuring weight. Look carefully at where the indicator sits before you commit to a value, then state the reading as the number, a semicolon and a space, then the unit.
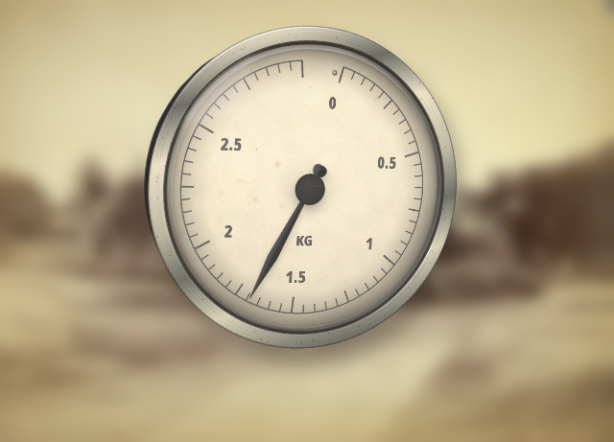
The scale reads 1.7; kg
